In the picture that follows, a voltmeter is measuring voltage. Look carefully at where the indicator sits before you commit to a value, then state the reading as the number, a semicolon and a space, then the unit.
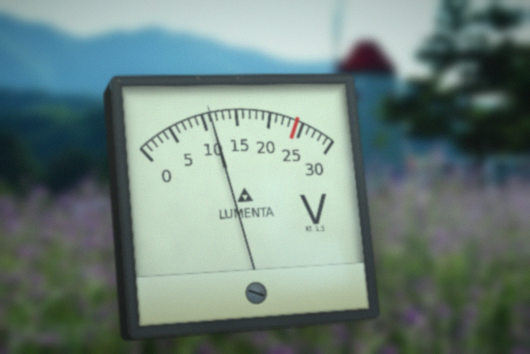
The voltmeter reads 11; V
